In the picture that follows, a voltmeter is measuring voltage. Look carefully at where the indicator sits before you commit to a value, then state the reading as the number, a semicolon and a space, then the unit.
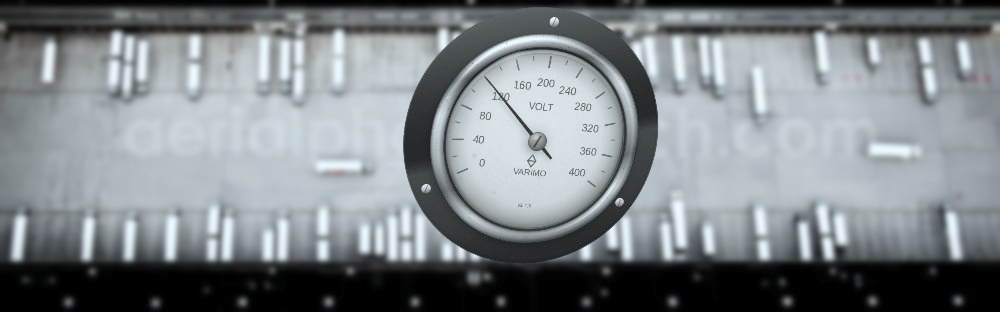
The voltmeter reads 120; V
